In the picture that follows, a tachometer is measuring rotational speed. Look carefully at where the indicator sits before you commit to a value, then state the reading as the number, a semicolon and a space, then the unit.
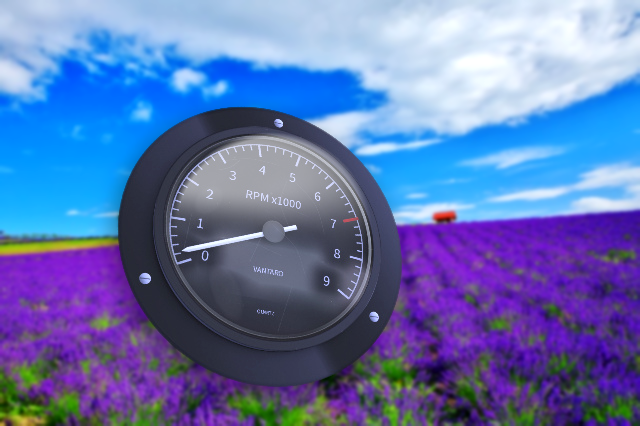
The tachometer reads 200; rpm
